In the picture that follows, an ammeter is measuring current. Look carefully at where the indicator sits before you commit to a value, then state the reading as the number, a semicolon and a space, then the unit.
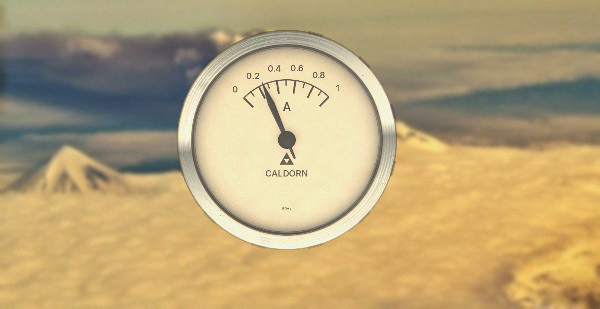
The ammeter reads 0.25; A
